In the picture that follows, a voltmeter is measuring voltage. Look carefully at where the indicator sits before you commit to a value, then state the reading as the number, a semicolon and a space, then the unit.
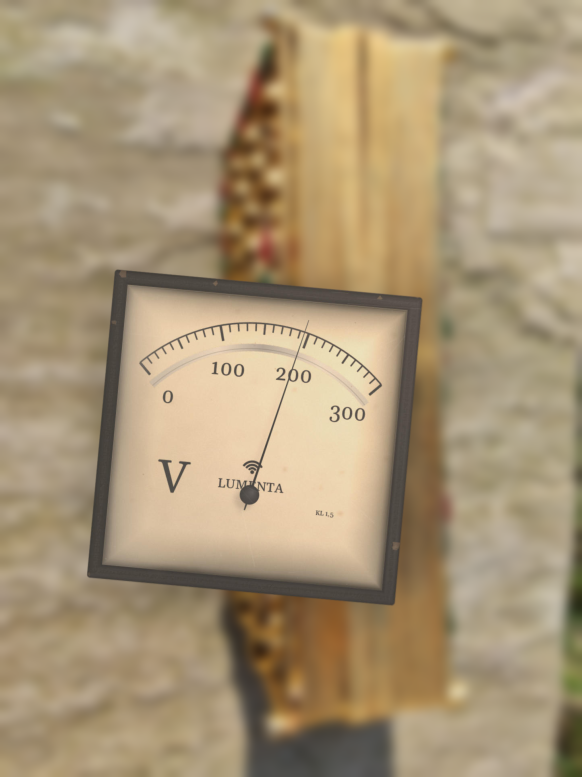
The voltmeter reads 195; V
